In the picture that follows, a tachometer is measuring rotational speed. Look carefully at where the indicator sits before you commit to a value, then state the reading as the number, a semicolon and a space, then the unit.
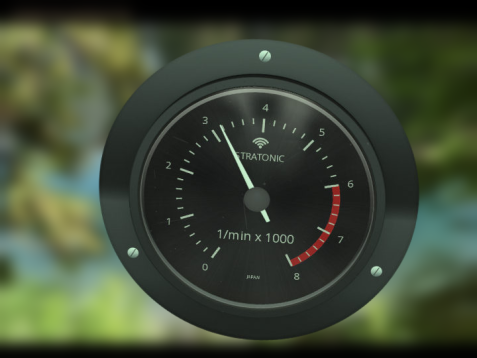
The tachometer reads 3200; rpm
